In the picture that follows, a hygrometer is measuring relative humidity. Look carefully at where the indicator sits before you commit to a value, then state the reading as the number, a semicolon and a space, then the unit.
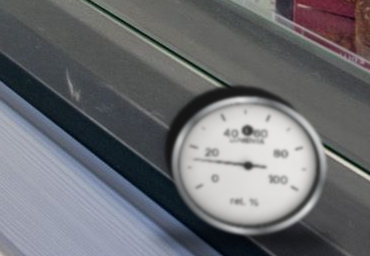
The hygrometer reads 15; %
